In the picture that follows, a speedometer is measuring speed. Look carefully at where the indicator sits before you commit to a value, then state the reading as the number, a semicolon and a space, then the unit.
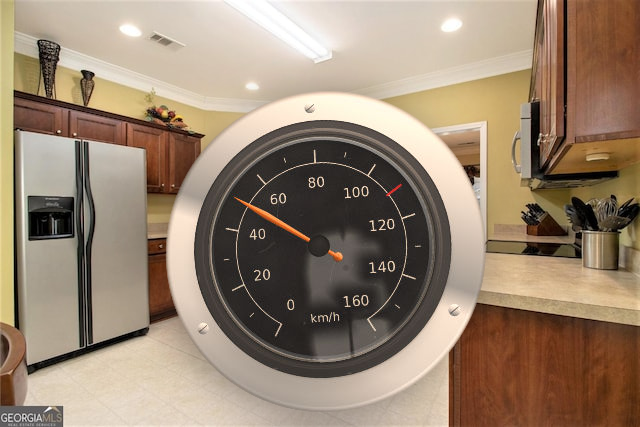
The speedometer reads 50; km/h
